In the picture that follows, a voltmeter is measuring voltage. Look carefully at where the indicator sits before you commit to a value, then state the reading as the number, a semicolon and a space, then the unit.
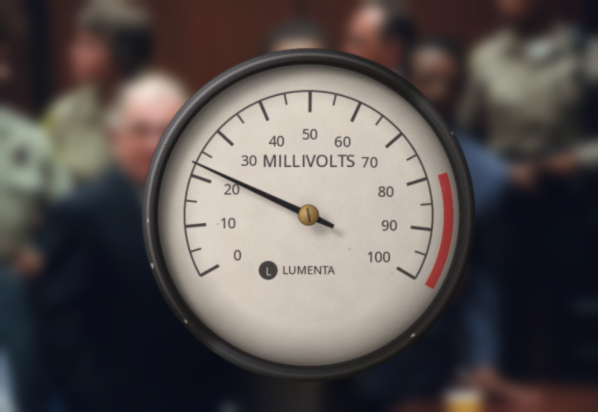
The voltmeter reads 22.5; mV
